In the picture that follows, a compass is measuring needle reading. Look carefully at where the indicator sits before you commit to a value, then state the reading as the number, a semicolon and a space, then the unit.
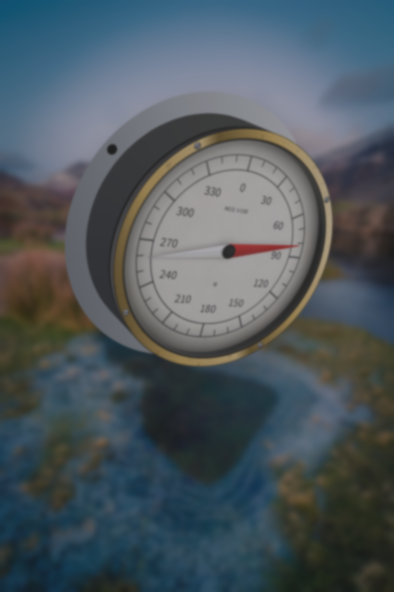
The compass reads 80; °
